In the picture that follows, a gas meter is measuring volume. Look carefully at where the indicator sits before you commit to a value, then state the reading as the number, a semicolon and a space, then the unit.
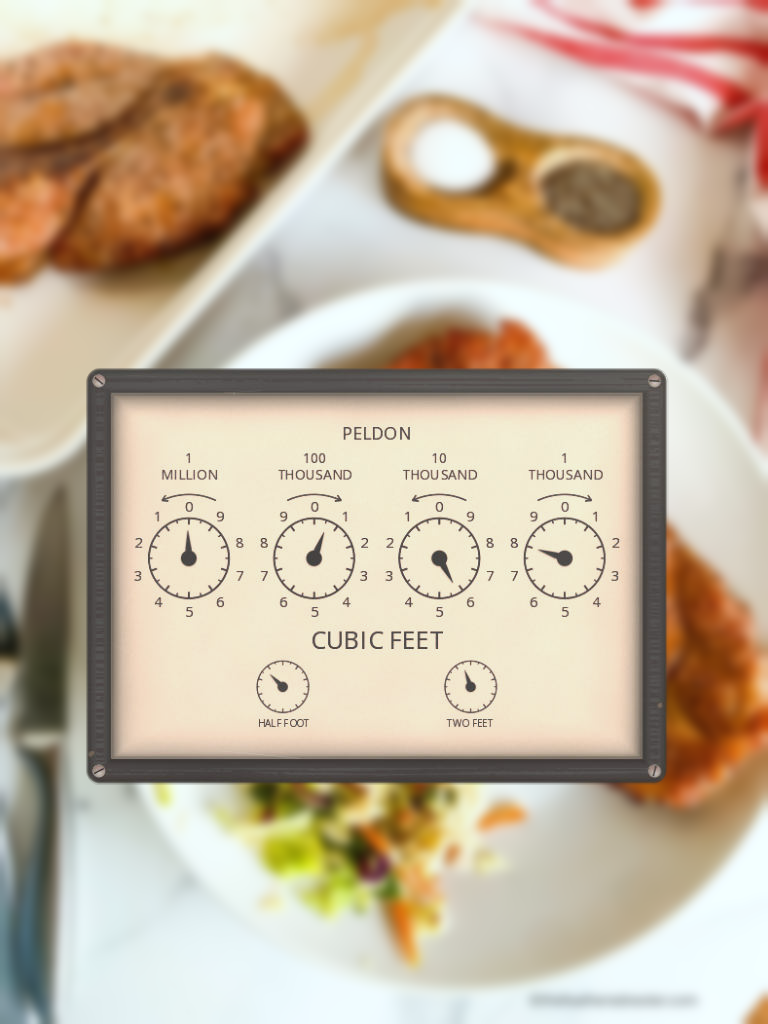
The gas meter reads 5800; ft³
